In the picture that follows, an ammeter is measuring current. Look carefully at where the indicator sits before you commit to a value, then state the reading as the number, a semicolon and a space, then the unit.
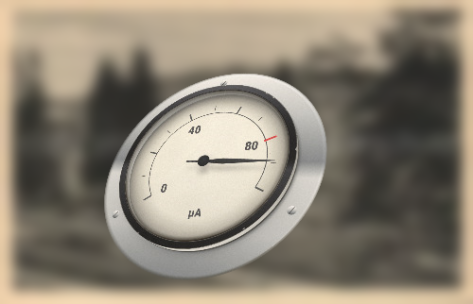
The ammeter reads 90; µA
